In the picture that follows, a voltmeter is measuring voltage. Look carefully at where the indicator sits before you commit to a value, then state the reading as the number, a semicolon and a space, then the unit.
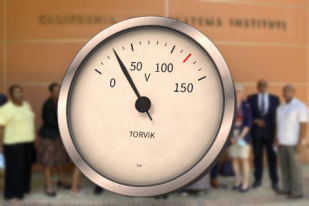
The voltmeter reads 30; V
